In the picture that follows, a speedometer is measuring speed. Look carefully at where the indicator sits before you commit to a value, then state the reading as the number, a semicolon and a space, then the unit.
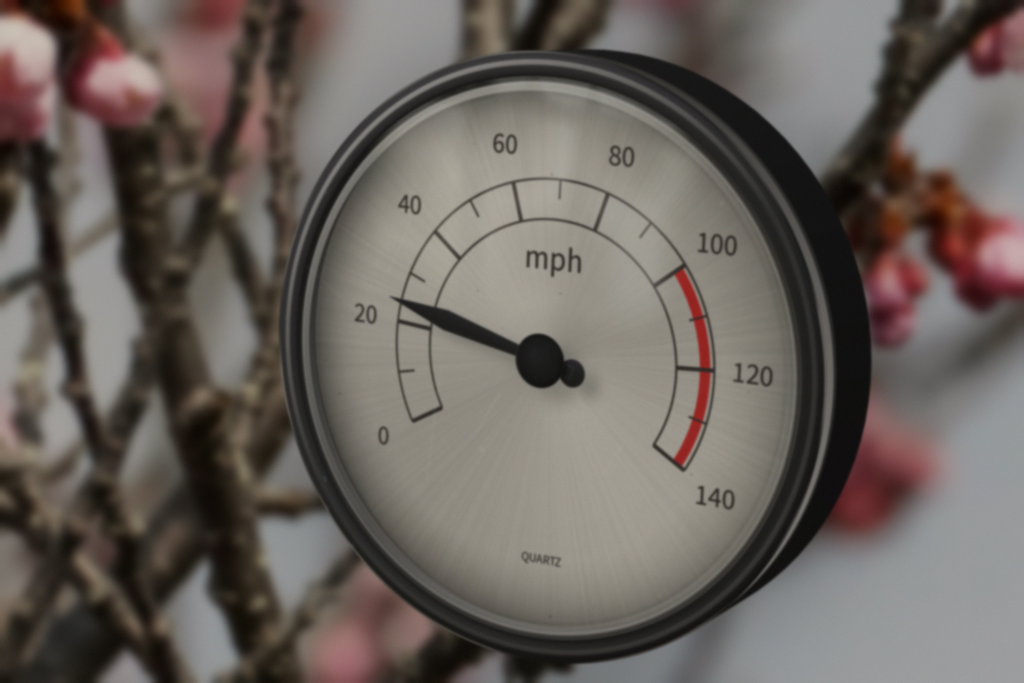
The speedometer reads 25; mph
